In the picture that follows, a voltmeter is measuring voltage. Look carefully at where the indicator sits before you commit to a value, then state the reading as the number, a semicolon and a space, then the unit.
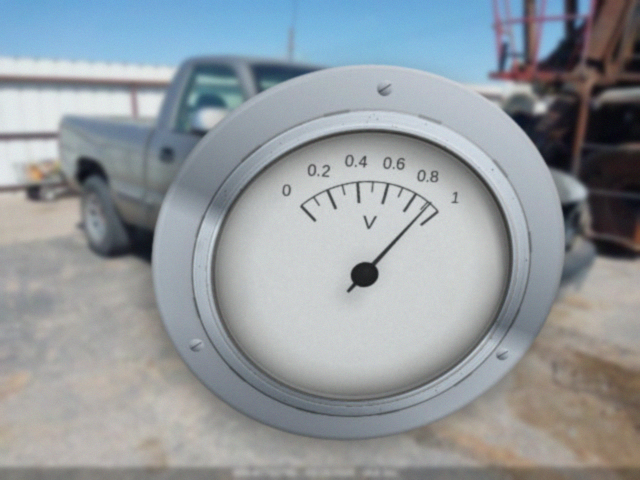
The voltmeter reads 0.9; V
